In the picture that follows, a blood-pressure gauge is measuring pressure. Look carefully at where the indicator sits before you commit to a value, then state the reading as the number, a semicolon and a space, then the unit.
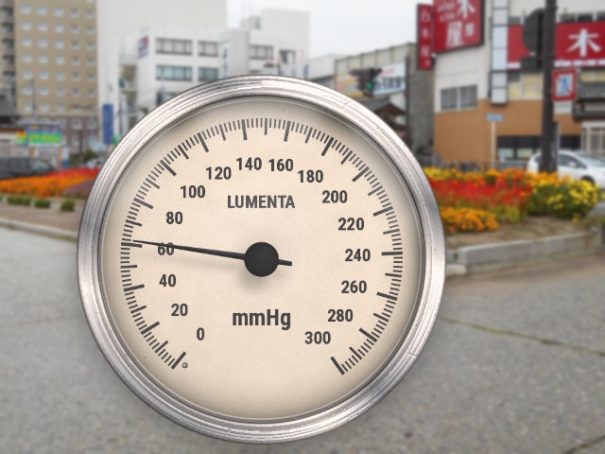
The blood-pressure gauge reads 62; mmHg
